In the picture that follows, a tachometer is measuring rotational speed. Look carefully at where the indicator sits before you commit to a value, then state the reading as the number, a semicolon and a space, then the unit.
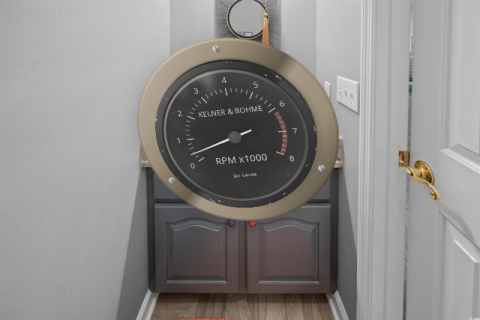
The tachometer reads 400; rpm
